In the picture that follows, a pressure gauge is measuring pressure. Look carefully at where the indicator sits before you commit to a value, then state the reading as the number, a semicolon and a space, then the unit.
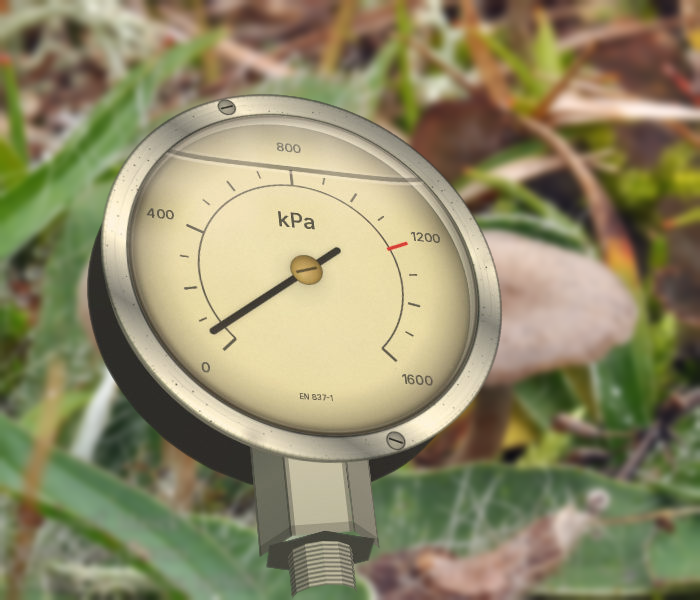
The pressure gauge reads 50; kPa
